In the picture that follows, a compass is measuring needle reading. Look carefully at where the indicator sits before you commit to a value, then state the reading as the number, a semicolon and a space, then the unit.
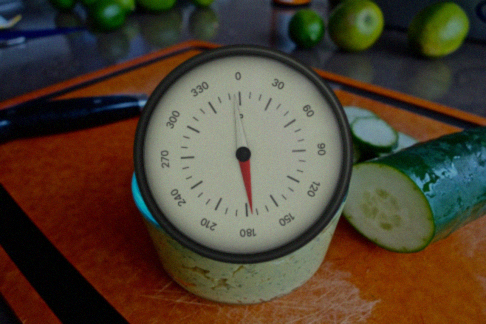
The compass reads 175; °
